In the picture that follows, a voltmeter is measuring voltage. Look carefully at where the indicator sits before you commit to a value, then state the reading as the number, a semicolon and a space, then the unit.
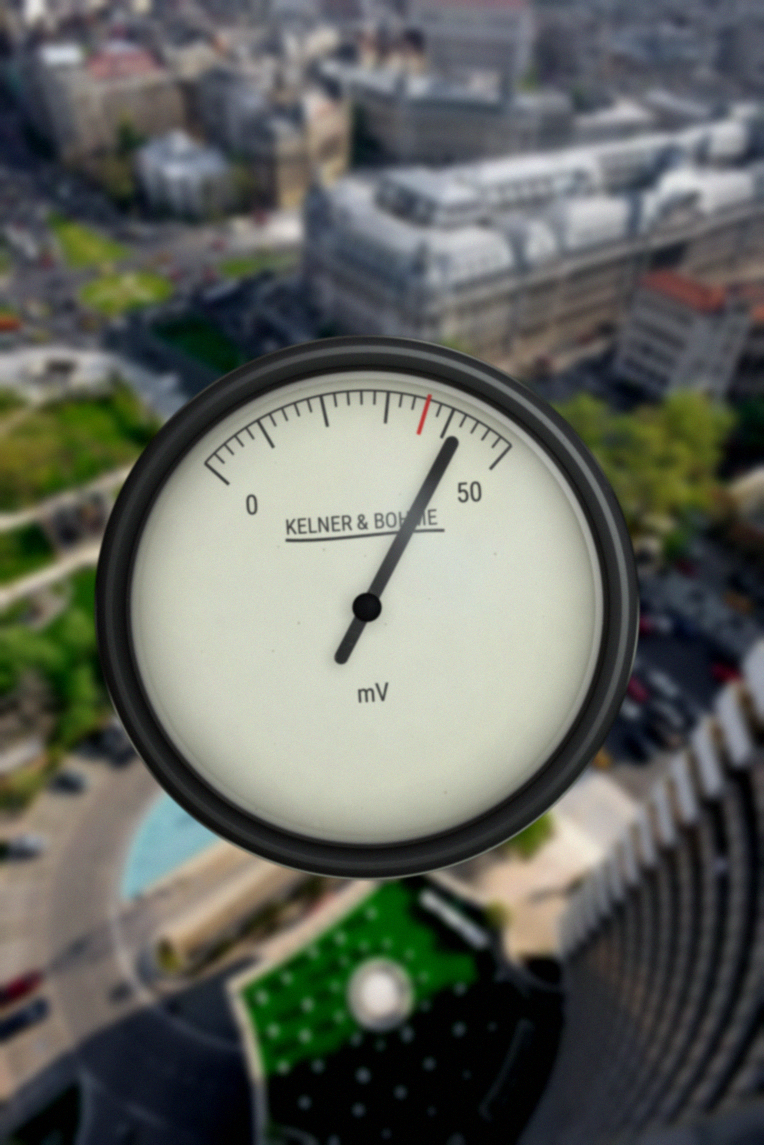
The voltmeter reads 42; mV
